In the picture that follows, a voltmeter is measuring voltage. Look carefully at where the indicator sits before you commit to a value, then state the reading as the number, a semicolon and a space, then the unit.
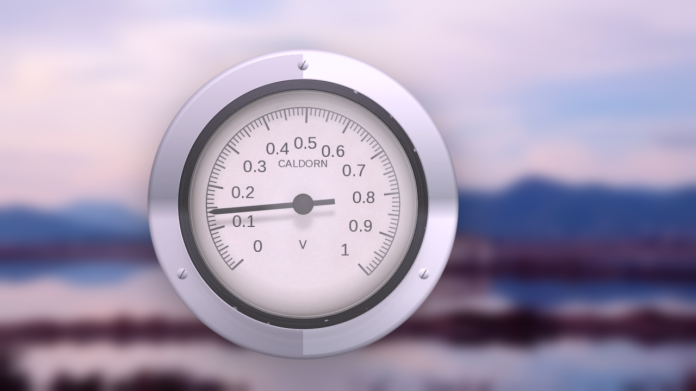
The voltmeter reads 0.14; V
